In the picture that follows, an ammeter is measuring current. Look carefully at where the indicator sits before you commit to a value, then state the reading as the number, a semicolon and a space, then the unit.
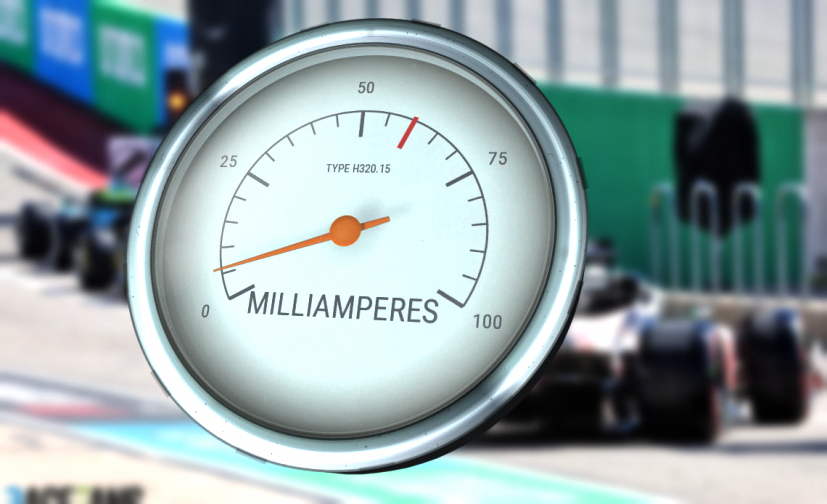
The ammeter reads 5; mA
